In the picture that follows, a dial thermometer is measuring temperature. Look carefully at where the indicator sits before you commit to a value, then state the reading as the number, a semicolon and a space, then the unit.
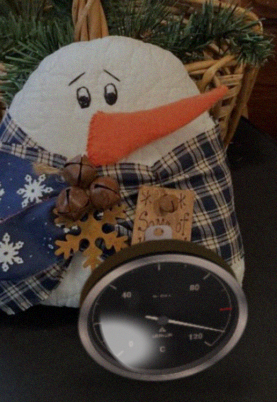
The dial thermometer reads 110; °C
